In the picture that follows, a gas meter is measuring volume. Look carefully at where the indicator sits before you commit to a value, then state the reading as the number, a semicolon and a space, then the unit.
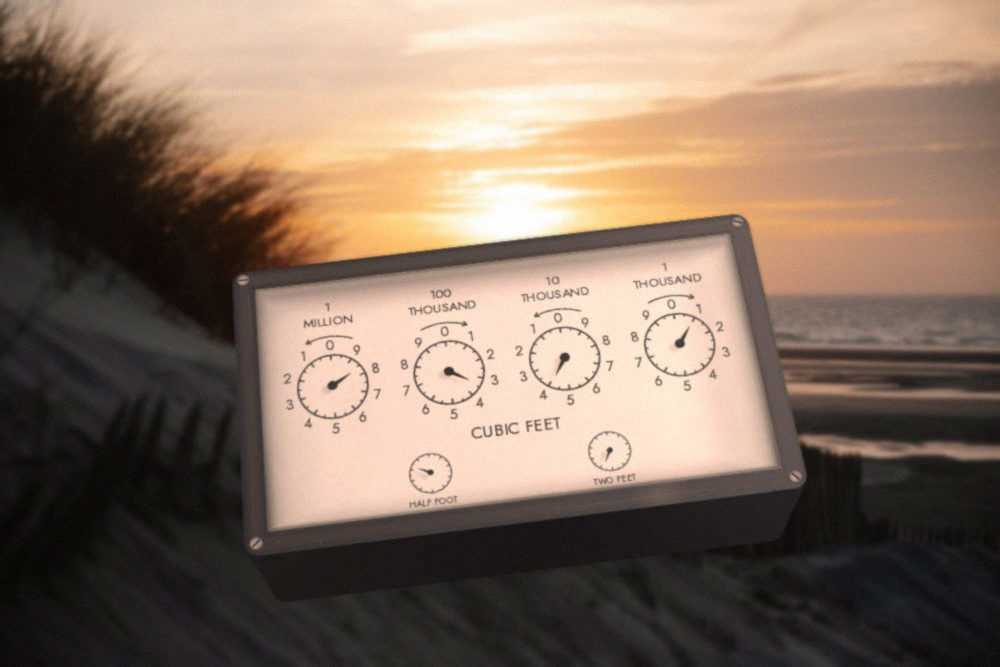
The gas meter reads 834100; ft³
